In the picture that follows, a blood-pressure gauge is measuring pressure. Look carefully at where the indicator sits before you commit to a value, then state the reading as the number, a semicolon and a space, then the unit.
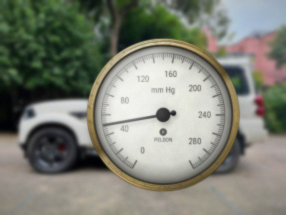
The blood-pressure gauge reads 50; mmHg
